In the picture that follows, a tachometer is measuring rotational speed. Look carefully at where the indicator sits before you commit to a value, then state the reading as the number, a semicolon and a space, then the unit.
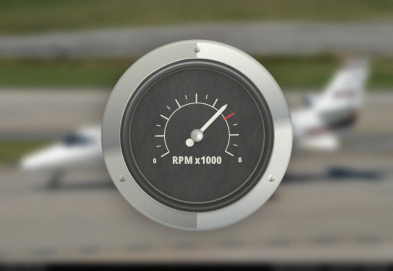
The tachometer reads 5500; rpm
